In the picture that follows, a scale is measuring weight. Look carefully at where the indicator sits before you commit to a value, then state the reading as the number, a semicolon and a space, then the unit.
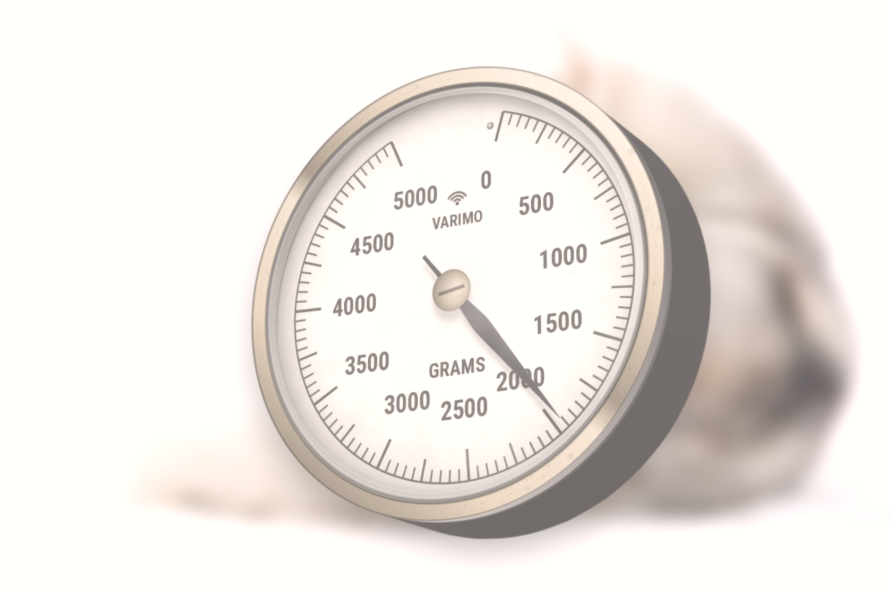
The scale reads 1950; g
